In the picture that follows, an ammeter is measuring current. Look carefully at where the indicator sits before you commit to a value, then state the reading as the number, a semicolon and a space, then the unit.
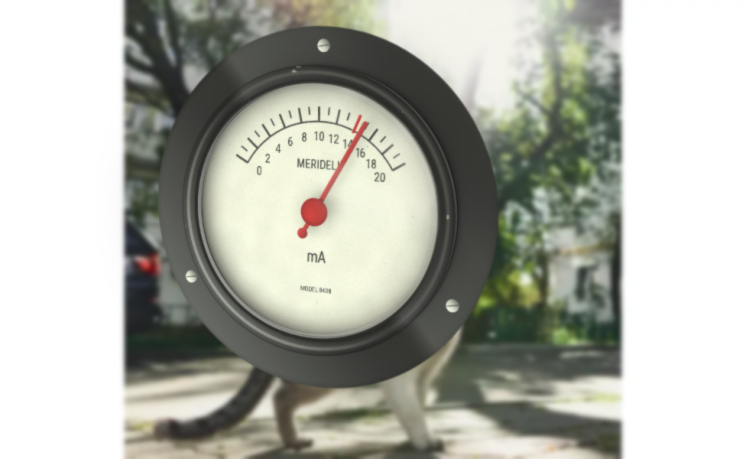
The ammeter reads 15; mA
